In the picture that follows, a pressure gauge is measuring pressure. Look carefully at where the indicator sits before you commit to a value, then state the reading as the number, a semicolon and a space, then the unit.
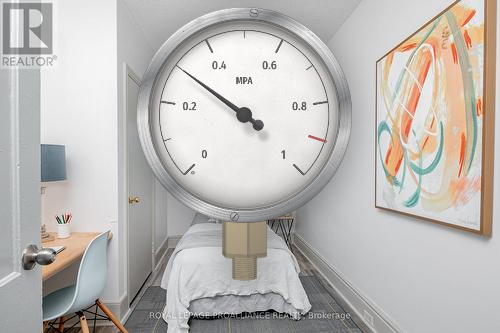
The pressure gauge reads 0.3; MPa
